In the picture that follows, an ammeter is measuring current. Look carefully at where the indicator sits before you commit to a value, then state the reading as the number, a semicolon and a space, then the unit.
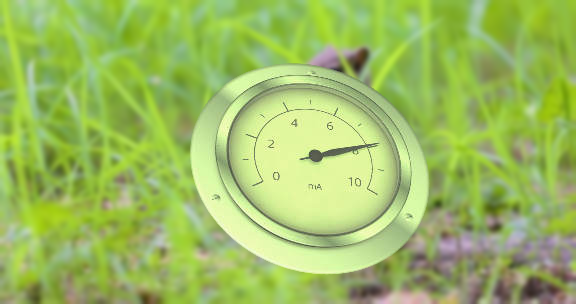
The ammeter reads 8; mA
